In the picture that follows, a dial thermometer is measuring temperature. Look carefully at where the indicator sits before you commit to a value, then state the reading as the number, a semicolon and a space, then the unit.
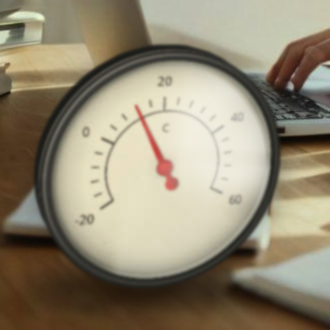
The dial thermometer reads 12; °C
